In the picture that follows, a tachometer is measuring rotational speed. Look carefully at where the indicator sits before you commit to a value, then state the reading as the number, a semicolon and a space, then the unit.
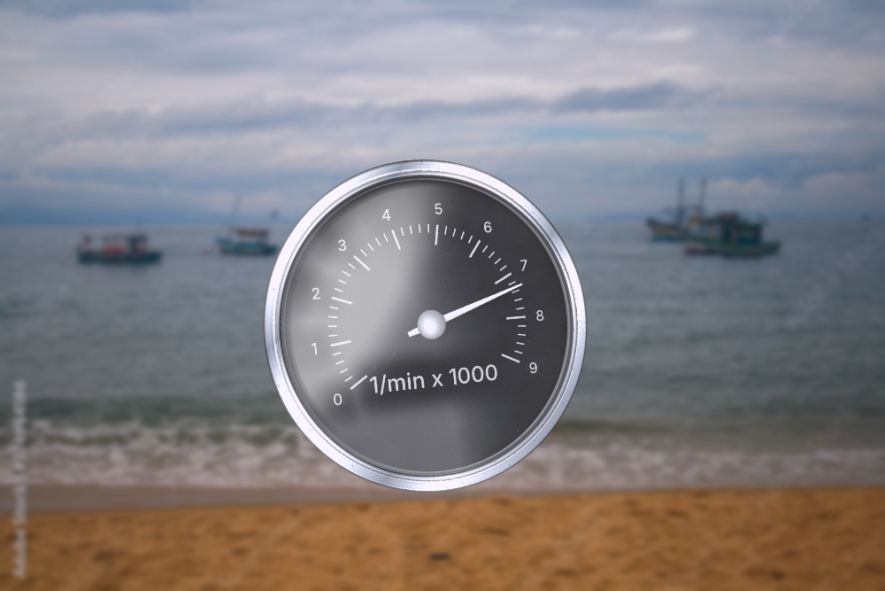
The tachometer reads 7300; rpm
